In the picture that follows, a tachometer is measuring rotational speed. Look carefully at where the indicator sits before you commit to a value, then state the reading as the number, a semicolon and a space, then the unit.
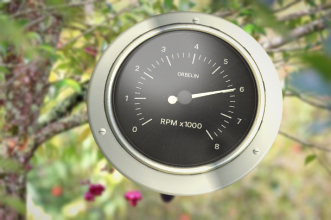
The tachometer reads 6000; rpm
